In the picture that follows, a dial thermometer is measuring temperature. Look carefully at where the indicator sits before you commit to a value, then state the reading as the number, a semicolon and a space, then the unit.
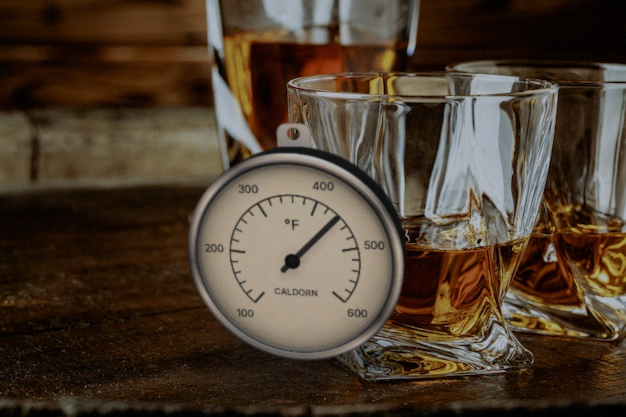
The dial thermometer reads 440; °F
